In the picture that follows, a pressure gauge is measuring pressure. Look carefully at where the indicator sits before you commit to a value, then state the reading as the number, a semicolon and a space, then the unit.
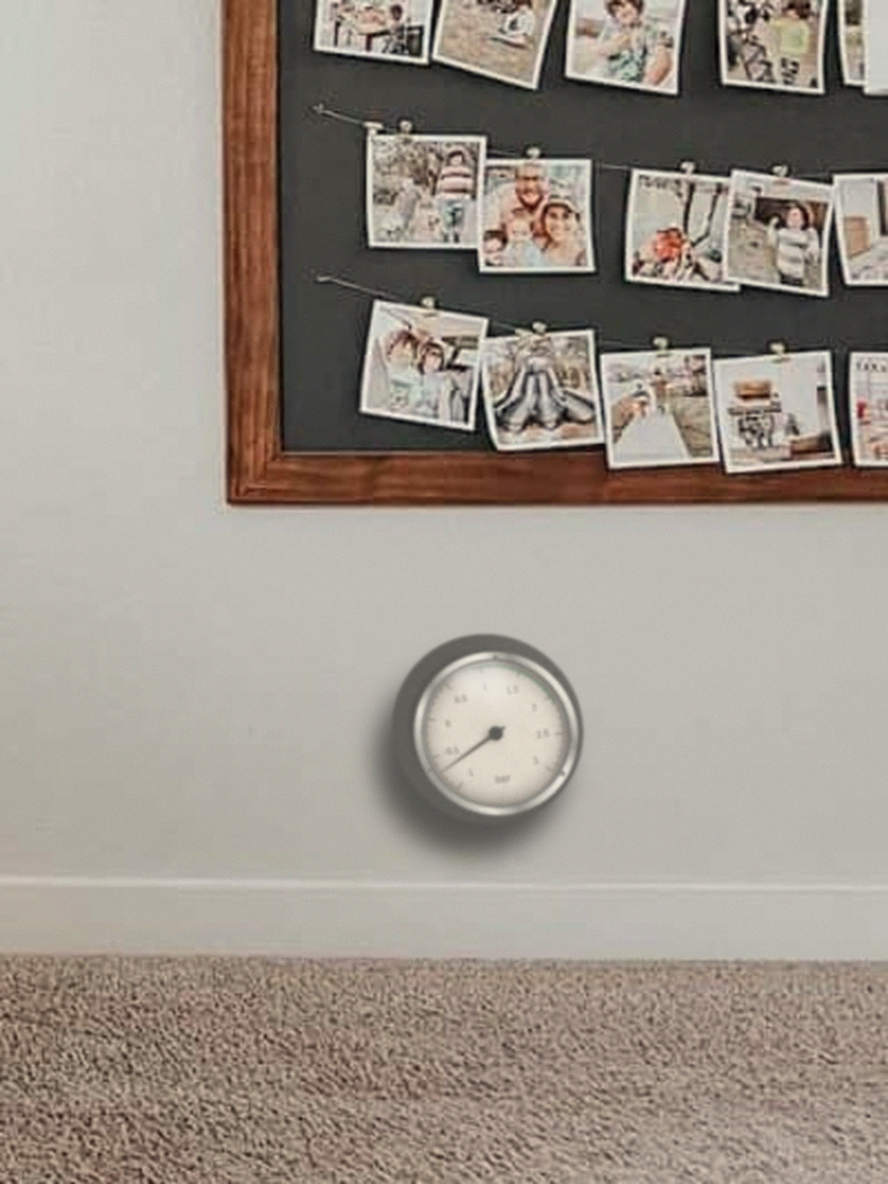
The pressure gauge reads -0.7; bar
